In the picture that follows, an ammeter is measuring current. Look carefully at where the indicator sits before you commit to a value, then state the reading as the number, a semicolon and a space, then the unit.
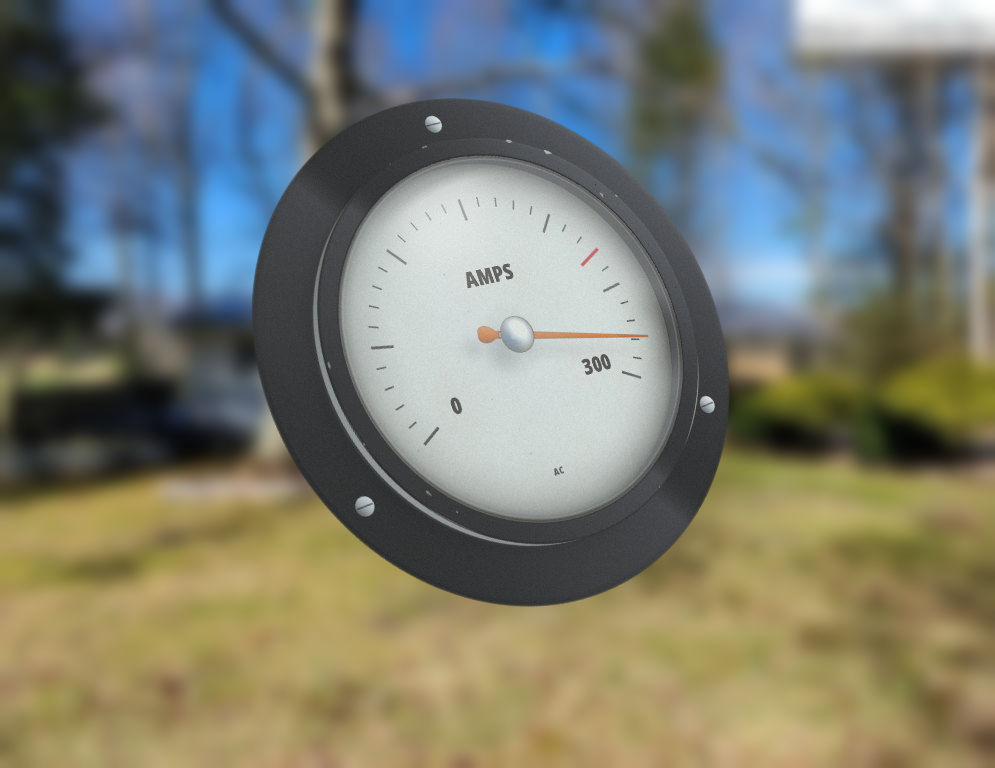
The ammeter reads 280; A
